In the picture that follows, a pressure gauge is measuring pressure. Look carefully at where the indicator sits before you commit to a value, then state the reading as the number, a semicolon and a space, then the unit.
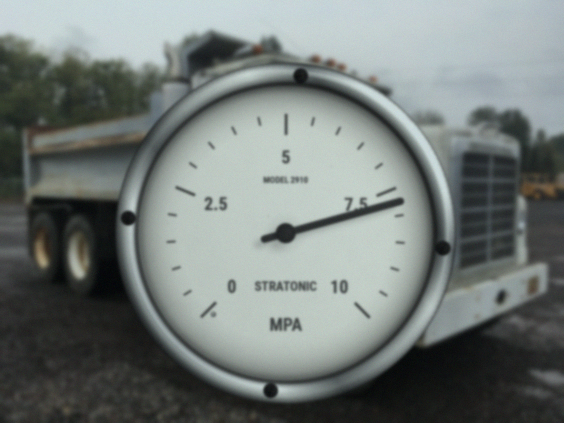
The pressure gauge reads 7.75; MPa
